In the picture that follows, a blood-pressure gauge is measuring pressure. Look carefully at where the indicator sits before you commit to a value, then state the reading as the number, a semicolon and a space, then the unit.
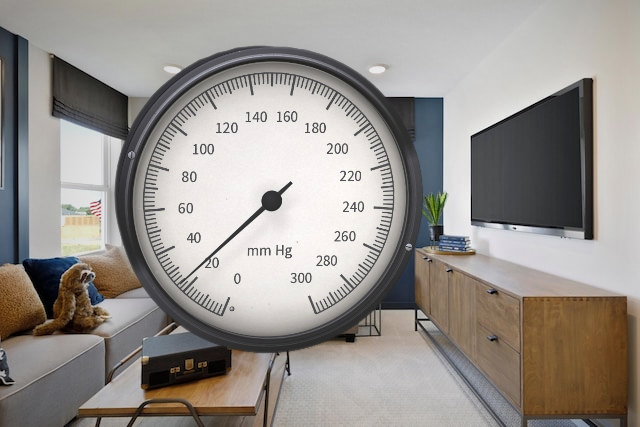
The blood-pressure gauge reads 24; mmHg
